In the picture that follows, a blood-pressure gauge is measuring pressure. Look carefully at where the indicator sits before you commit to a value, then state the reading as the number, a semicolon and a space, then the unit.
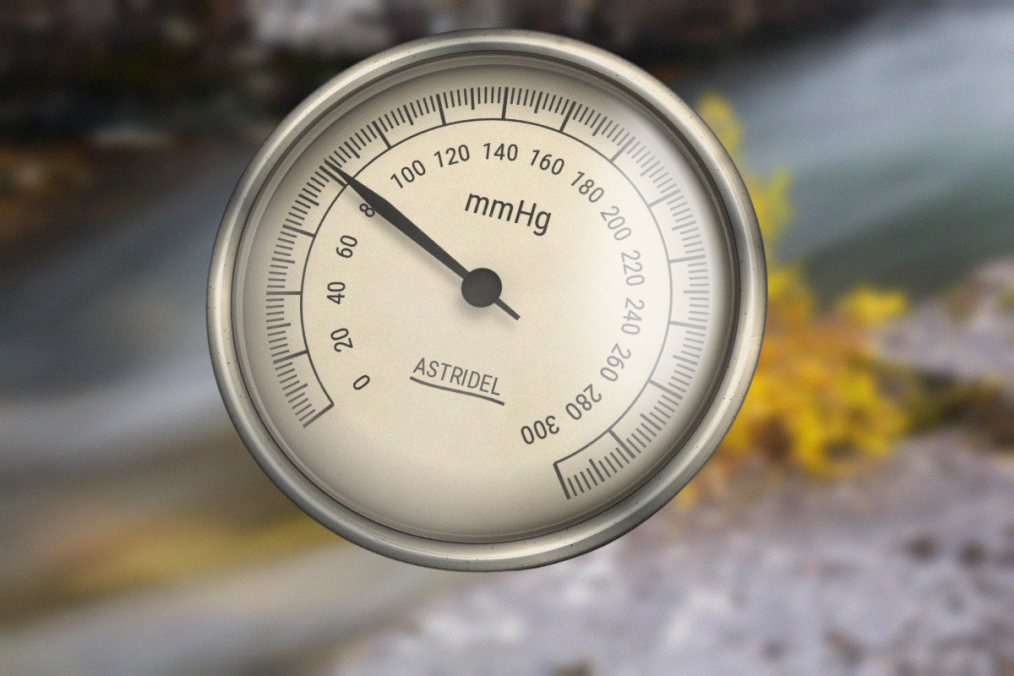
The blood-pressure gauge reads 82; mmHg
